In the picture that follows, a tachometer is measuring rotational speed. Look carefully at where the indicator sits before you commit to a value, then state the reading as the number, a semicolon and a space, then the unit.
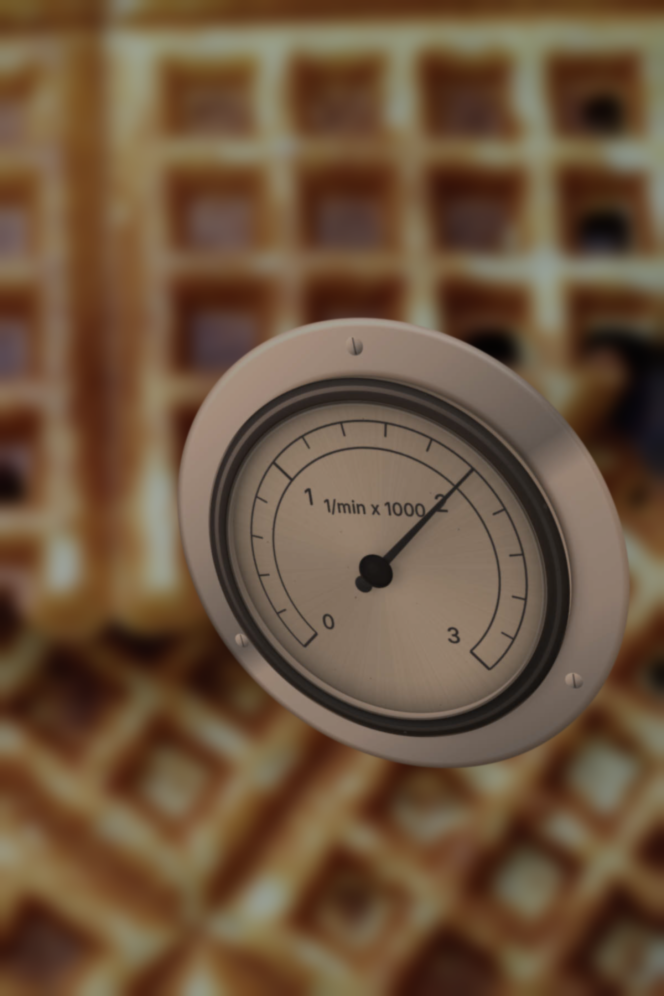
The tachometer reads 2000; rpm
